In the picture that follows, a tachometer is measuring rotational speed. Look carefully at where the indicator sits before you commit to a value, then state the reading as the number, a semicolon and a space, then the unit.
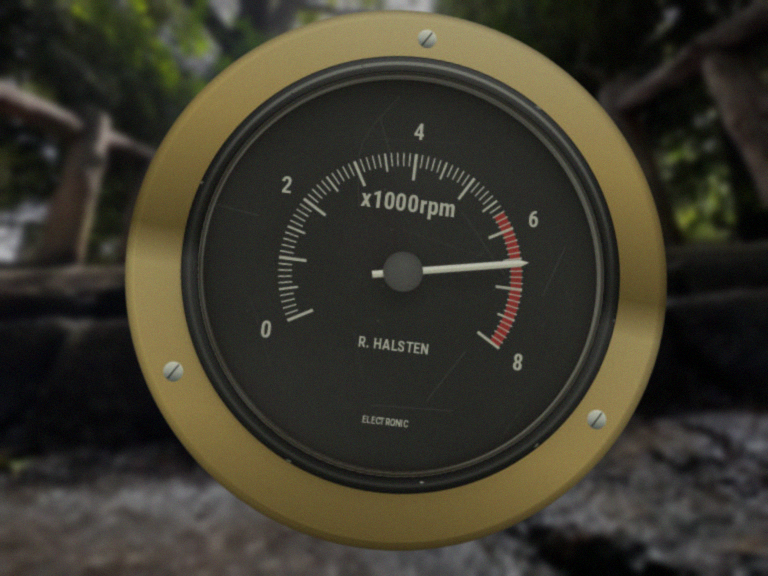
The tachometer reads 6600; rpm
